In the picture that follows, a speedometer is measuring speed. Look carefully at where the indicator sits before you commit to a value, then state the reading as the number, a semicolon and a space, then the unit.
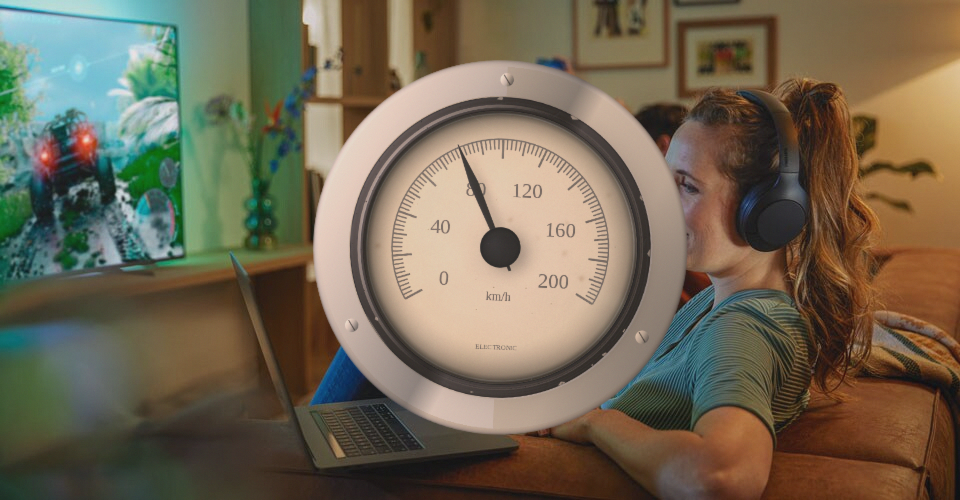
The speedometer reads 80; km/h
